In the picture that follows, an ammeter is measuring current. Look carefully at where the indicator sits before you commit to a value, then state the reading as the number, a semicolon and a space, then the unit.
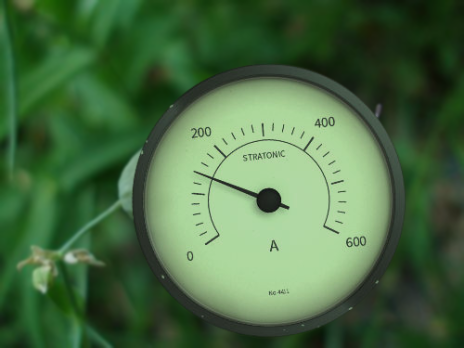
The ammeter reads 140; A
